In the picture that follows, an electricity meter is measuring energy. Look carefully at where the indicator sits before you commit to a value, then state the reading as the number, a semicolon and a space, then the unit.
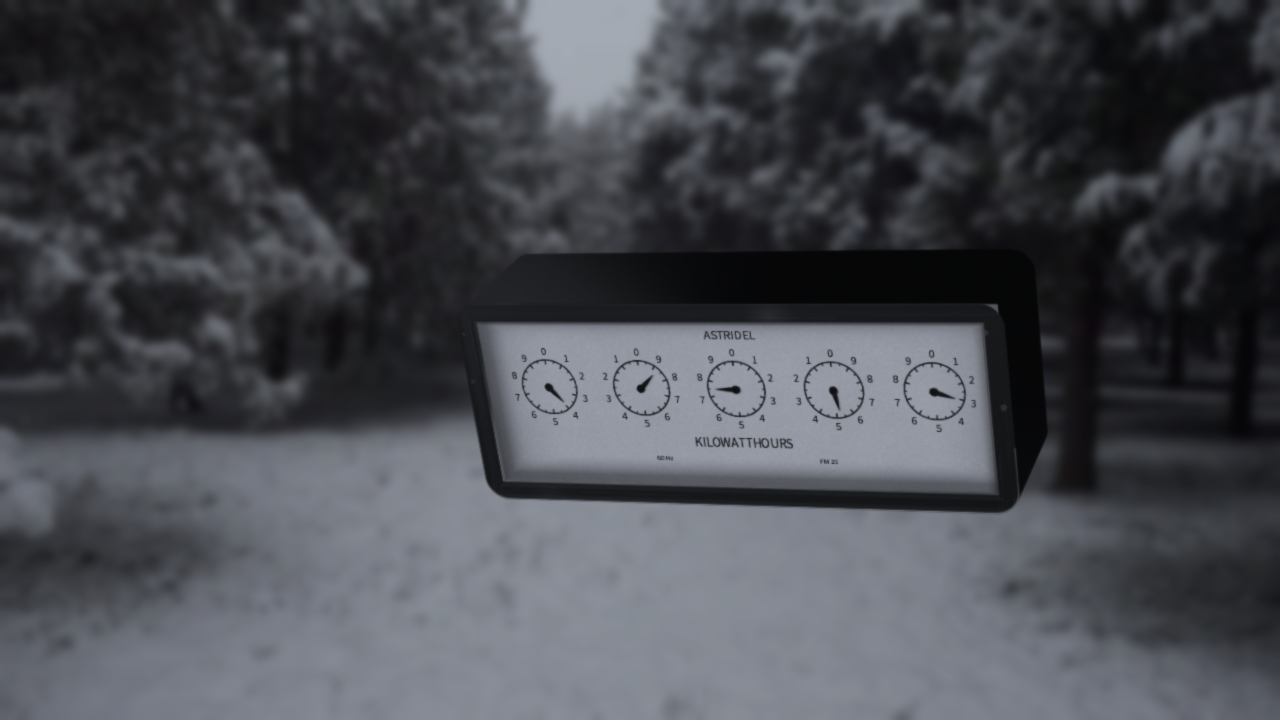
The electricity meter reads 38753; kWh
